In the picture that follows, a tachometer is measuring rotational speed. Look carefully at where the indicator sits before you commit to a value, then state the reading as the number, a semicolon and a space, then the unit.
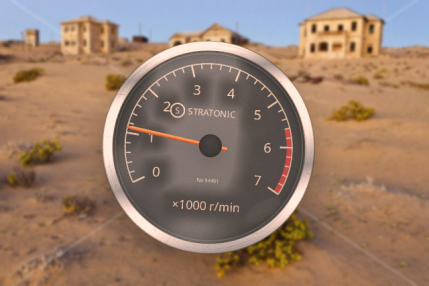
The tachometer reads 1100; rpm
